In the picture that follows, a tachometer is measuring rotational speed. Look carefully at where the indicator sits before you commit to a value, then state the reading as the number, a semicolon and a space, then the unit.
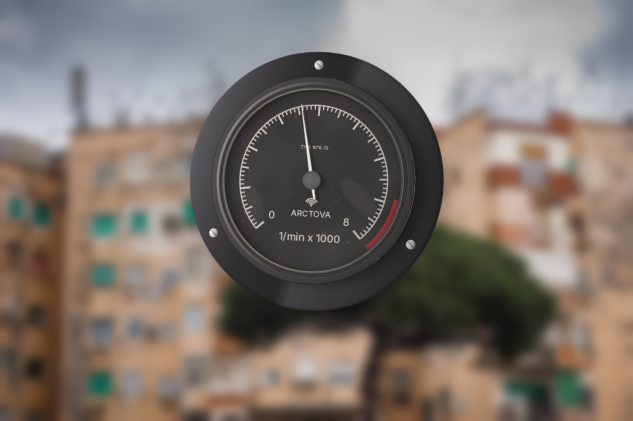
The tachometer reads 3600; rpm
